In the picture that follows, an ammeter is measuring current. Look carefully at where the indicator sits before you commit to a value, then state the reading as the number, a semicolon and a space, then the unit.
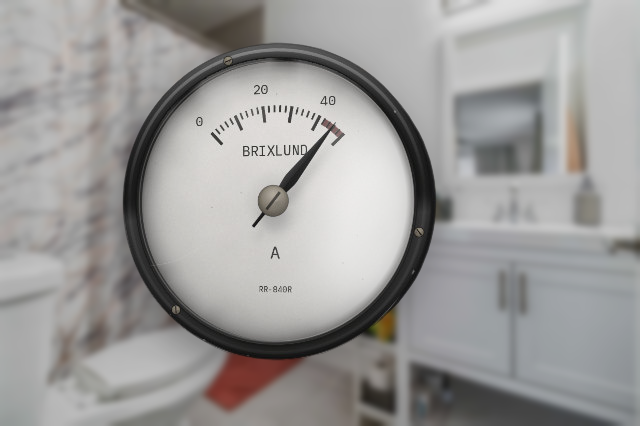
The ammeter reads 46; A
